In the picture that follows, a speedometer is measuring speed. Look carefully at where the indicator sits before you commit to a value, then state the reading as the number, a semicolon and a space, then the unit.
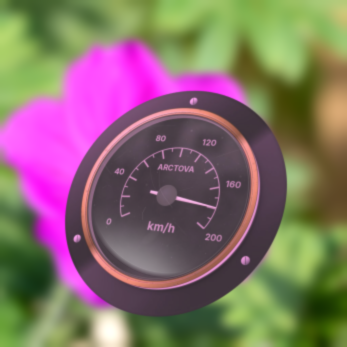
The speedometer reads 180; km/h
